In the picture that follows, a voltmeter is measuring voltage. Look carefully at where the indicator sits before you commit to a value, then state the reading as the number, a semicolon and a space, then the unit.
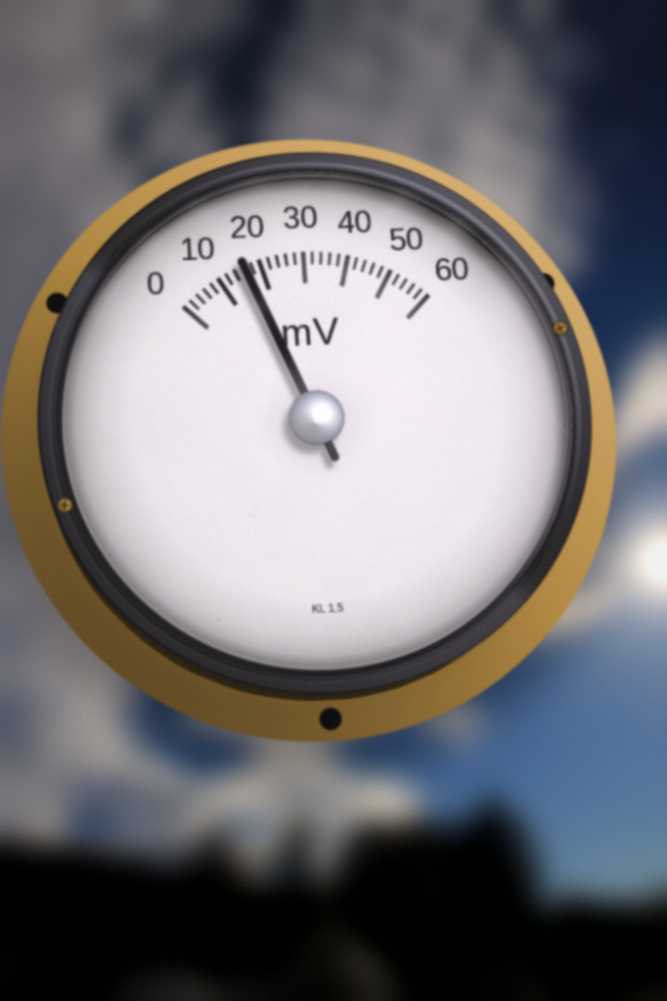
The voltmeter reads 16; mV
